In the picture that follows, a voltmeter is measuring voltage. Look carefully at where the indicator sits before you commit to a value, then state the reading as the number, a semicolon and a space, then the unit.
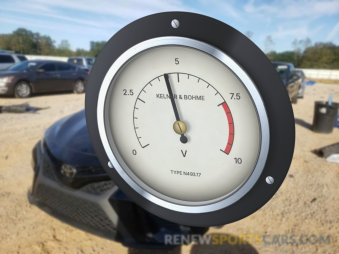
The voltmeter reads 4.5; V
